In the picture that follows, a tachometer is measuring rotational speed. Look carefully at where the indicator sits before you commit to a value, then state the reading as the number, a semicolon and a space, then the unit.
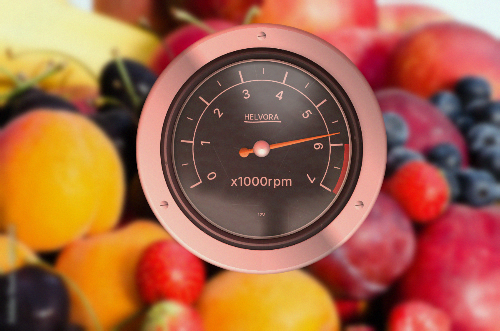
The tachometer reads 5750; rpm
